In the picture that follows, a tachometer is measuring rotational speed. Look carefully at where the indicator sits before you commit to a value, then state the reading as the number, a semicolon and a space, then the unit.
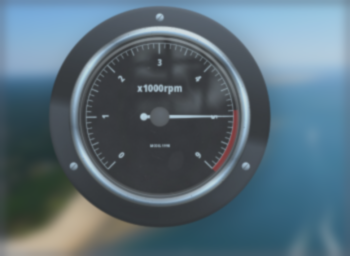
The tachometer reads 5000; rpm
